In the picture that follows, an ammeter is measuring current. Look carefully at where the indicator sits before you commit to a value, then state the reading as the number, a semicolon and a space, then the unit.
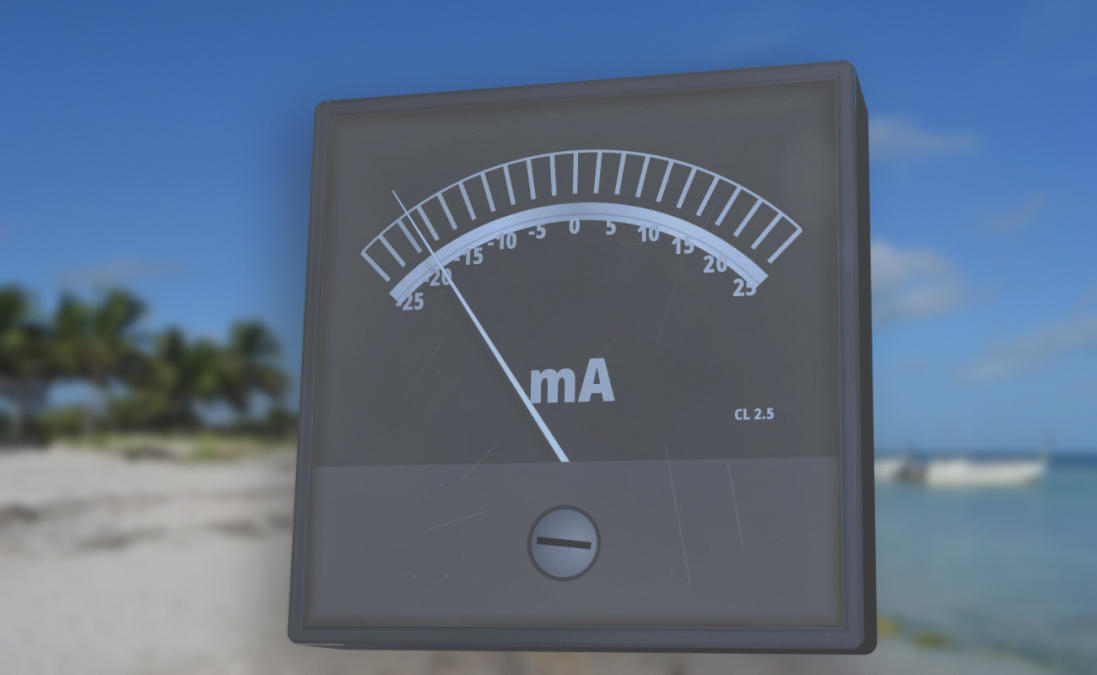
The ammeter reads -18.75; mA
